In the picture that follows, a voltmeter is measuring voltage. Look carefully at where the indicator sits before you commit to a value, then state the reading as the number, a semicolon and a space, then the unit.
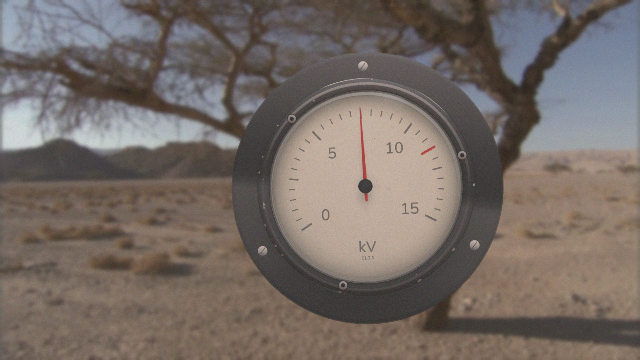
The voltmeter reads 7.5; kV
